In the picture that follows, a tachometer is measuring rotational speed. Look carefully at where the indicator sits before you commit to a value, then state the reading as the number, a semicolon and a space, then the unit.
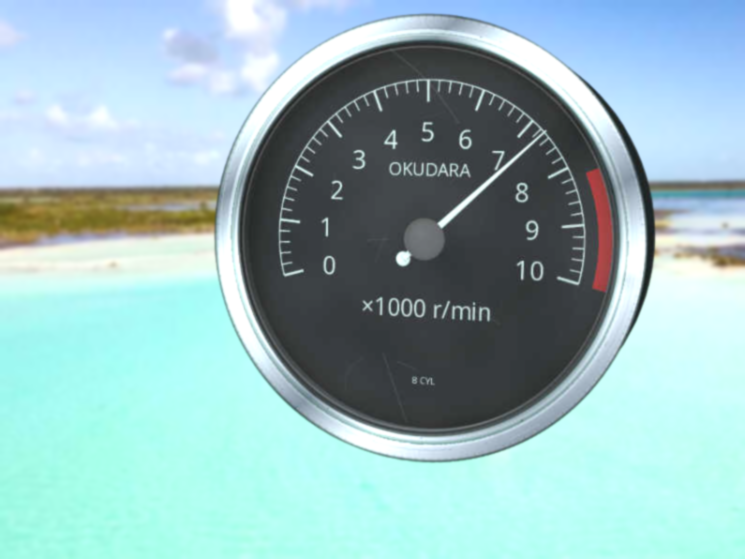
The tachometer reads 7300; rpm
